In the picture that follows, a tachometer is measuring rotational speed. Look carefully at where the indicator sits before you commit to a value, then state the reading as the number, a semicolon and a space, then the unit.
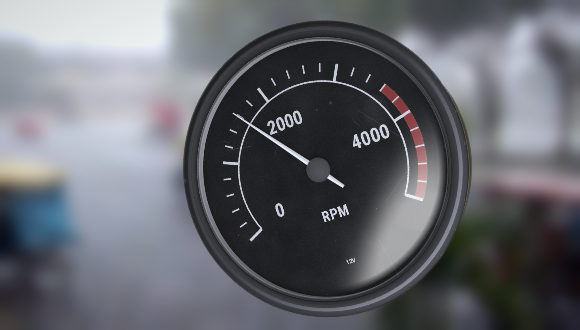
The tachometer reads 1600; rpm
